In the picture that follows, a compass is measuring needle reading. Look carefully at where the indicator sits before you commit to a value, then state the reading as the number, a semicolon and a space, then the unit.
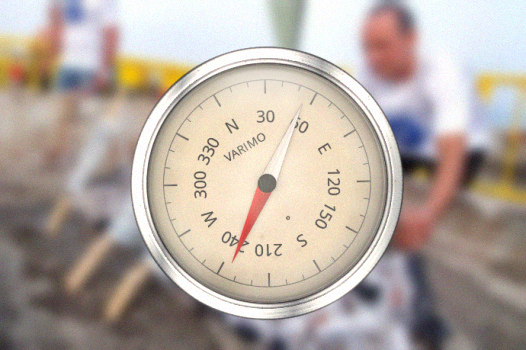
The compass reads 235; °
